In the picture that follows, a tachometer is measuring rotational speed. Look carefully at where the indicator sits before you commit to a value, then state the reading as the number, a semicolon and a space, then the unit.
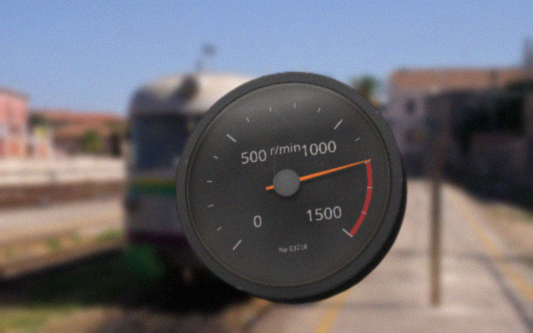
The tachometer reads 1200; rpm
